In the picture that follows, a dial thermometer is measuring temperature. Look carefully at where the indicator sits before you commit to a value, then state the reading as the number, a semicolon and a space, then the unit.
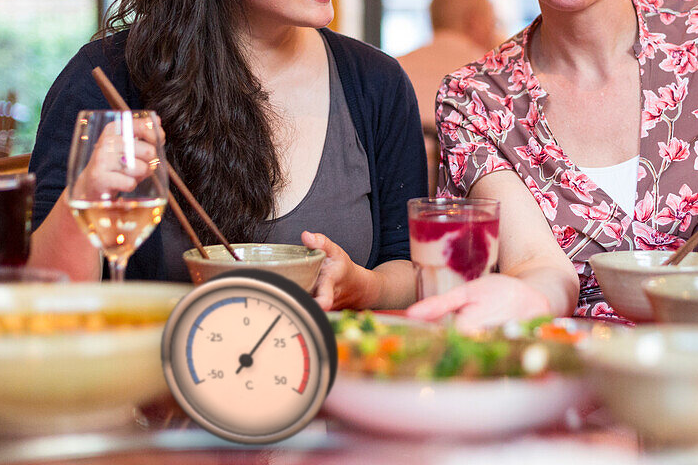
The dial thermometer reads 15; °C
